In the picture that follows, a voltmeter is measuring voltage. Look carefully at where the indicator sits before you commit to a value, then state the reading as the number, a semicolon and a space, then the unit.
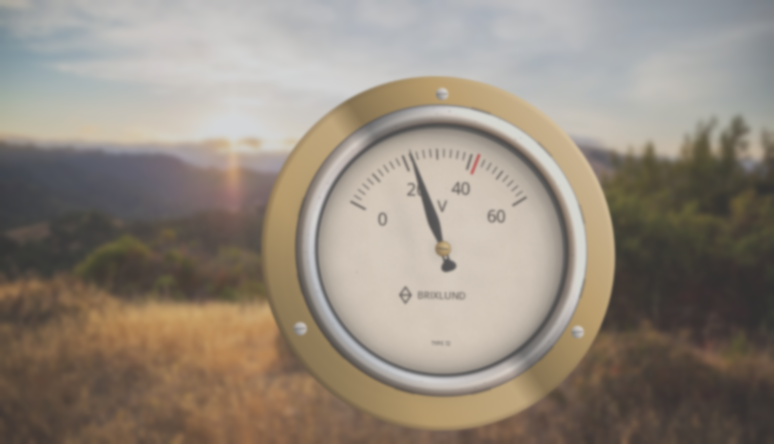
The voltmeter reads 22; V
